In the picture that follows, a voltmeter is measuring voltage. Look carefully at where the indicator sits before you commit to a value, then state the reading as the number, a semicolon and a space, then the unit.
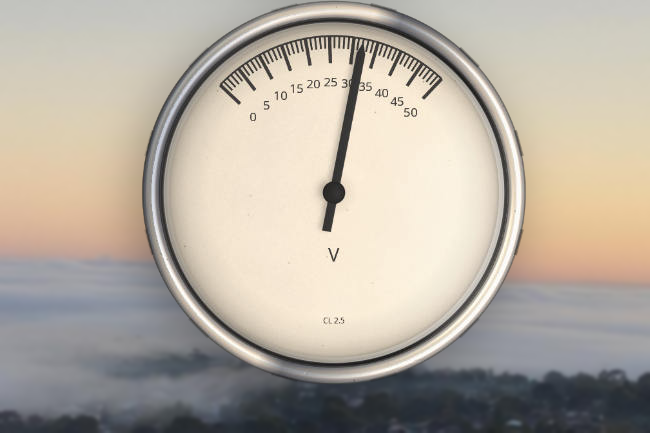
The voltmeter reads 32; V
